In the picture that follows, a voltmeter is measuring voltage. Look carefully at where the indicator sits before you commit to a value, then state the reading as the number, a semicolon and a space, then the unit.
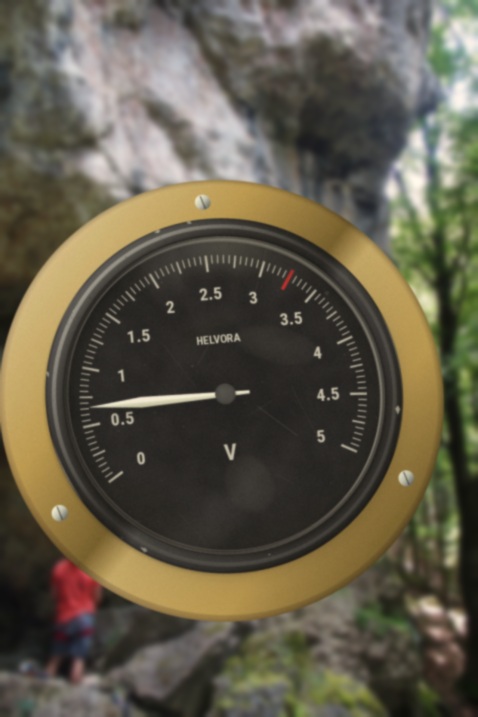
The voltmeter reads 0.65; V
